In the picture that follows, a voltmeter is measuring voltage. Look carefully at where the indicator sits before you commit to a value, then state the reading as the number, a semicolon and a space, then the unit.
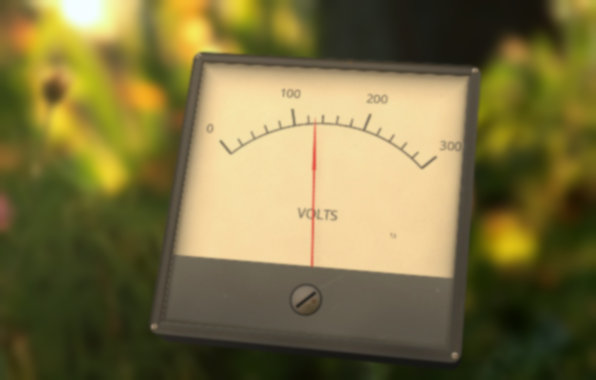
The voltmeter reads 130; V
